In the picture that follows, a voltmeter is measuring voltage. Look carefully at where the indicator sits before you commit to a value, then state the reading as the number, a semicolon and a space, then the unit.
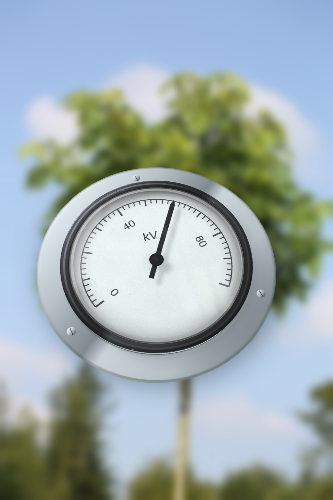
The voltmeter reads 60; kV
